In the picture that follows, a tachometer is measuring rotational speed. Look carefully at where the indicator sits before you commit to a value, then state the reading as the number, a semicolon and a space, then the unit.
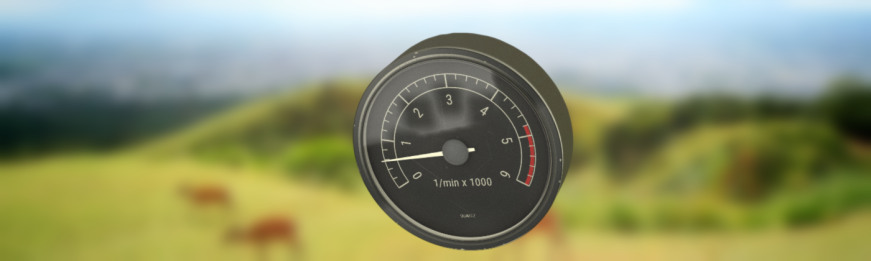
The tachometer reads 600; rpm
